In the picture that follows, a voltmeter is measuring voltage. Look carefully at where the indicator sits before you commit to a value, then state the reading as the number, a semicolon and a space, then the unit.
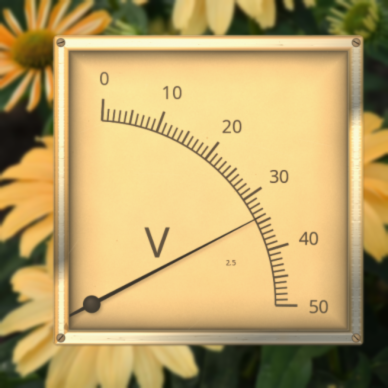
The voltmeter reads 34; V
